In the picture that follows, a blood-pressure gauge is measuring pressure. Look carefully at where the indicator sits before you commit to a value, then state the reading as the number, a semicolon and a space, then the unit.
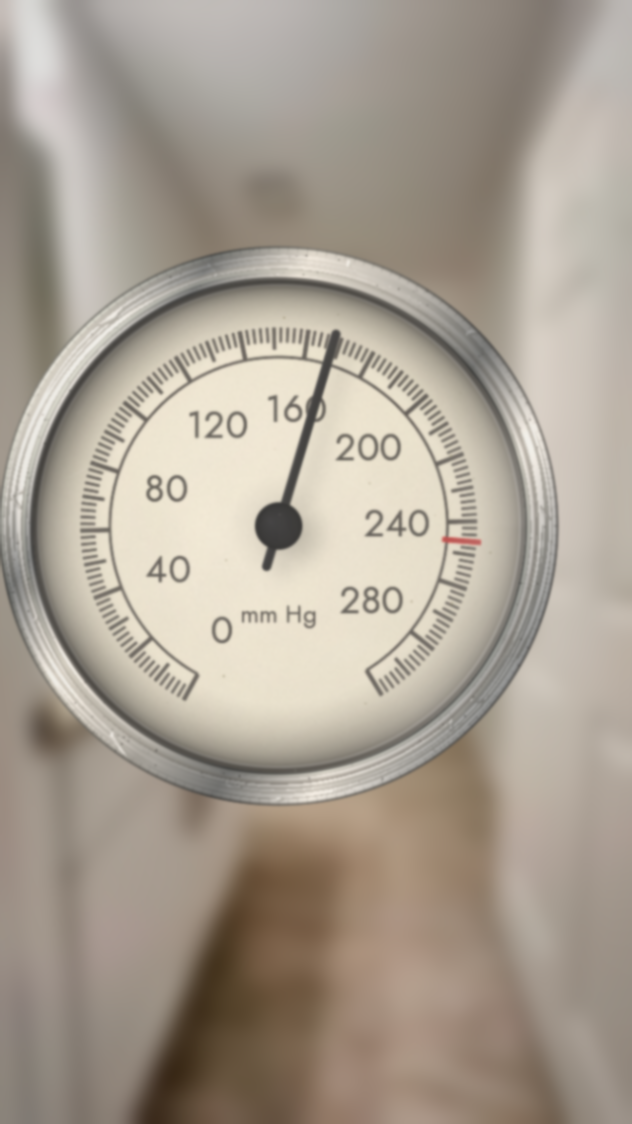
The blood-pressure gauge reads 168; mmHg
